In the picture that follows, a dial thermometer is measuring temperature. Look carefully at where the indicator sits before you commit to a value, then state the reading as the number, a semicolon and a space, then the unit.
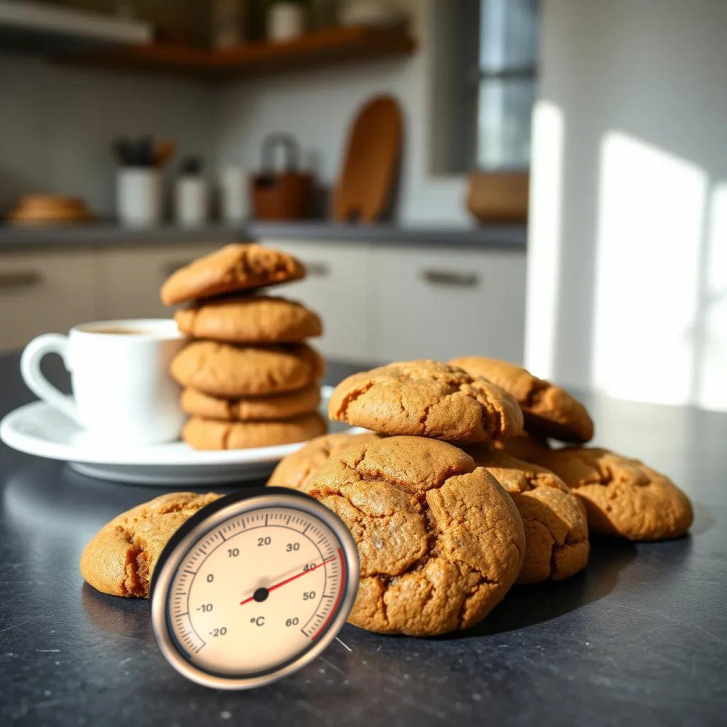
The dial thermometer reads 40; °C
